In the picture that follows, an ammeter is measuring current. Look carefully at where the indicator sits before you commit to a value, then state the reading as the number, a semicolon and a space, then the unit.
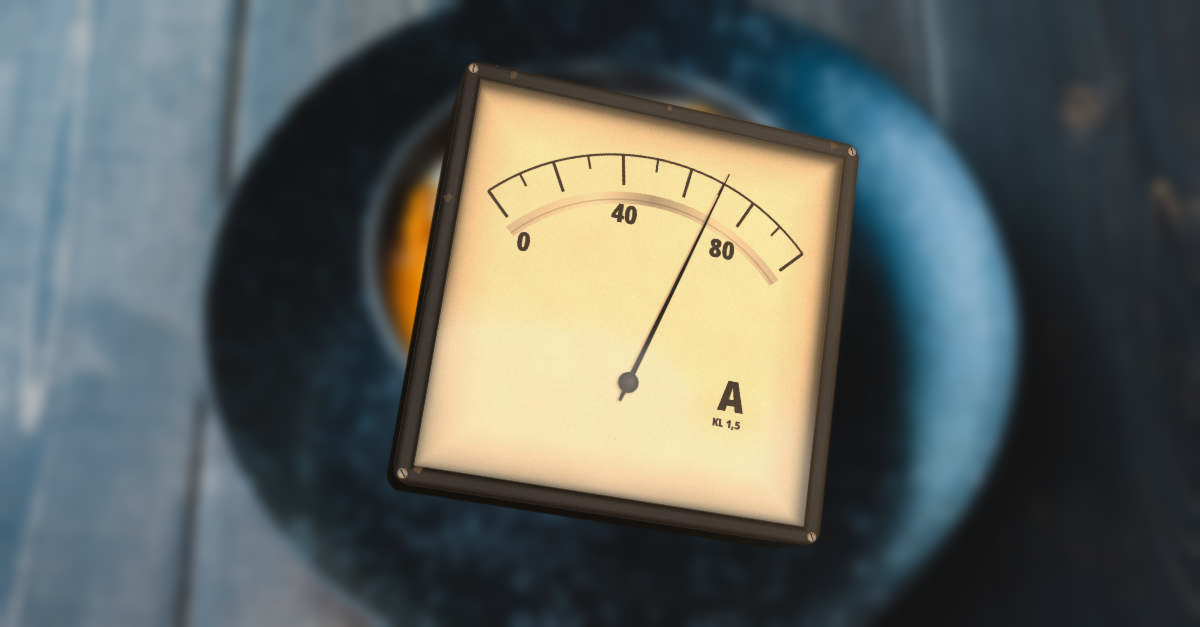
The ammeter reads 70; A
